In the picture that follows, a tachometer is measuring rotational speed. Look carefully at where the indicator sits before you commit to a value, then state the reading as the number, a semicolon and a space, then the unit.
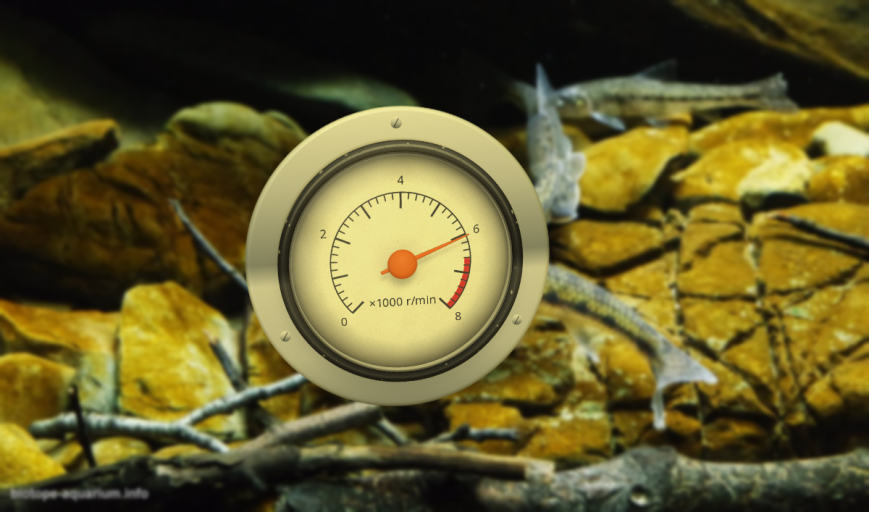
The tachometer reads 6000; rpm
